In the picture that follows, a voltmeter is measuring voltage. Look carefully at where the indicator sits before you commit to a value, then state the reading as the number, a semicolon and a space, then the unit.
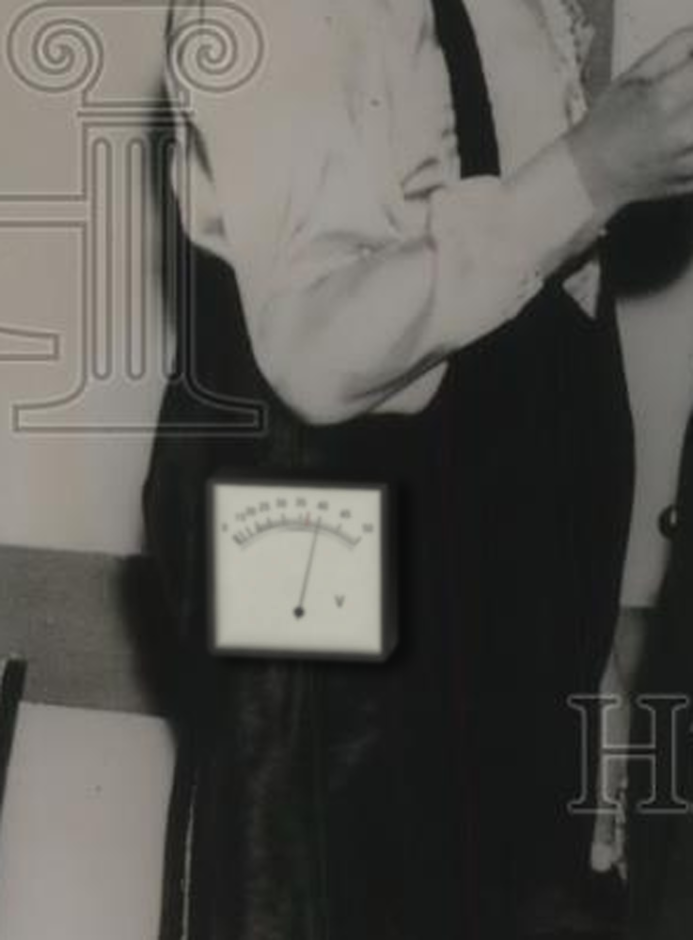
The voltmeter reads 40; V
